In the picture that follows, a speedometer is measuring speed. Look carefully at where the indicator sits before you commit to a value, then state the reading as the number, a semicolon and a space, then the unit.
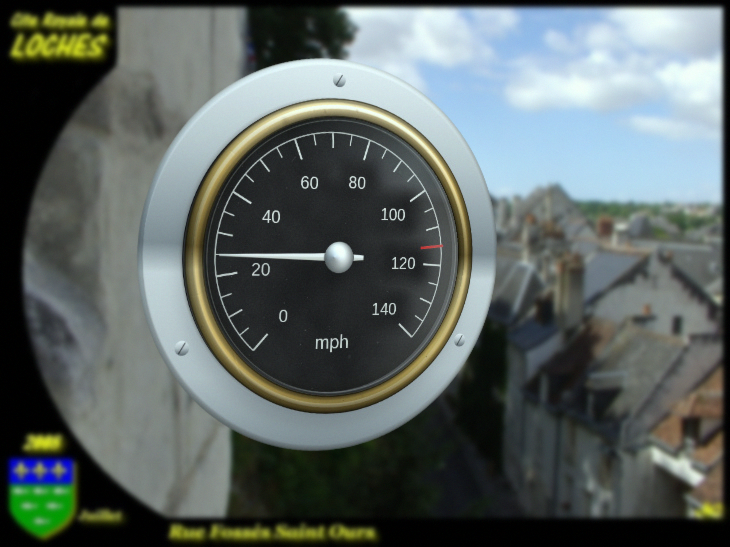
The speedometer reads 25; mph
